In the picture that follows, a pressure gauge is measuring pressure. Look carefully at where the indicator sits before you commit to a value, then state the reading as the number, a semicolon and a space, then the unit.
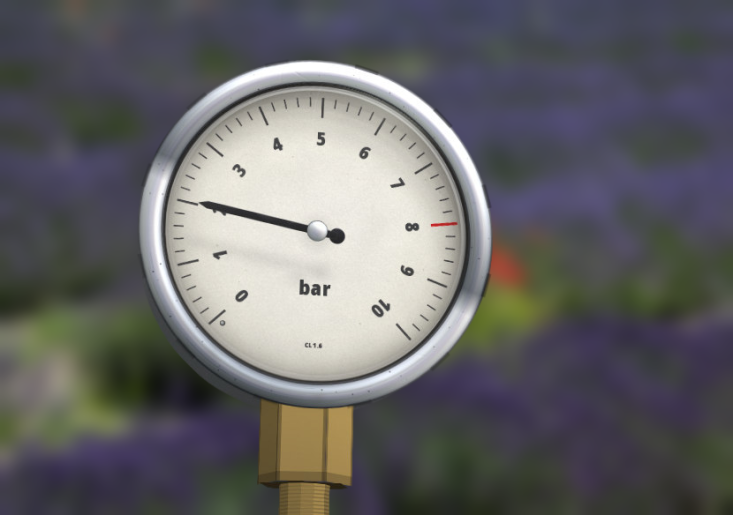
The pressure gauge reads 2; bar
